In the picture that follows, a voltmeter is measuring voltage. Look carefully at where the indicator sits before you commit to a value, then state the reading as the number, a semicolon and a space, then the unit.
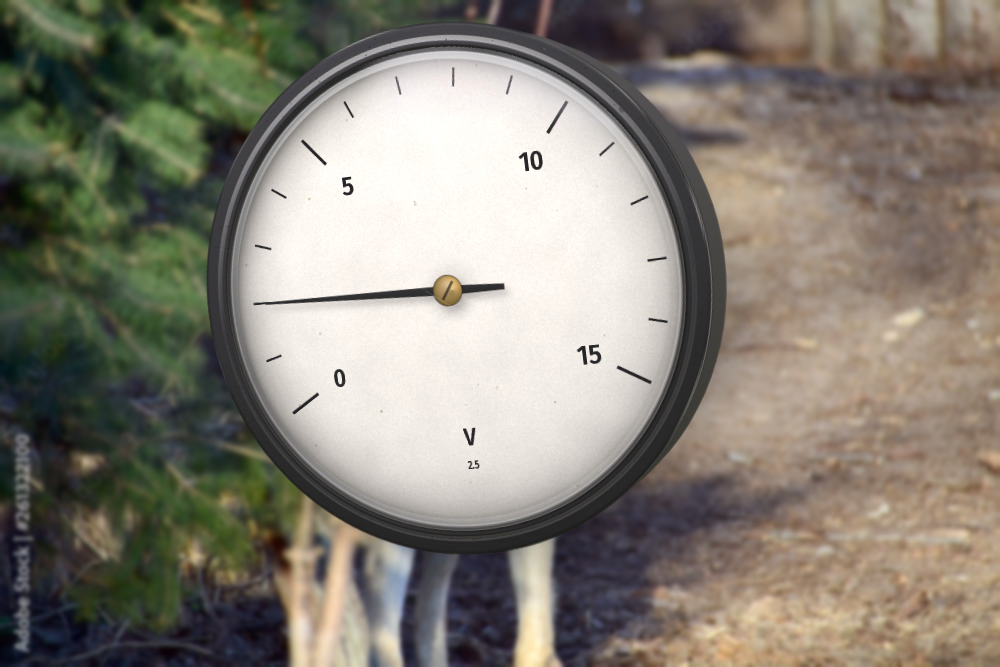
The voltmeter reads 2; V
